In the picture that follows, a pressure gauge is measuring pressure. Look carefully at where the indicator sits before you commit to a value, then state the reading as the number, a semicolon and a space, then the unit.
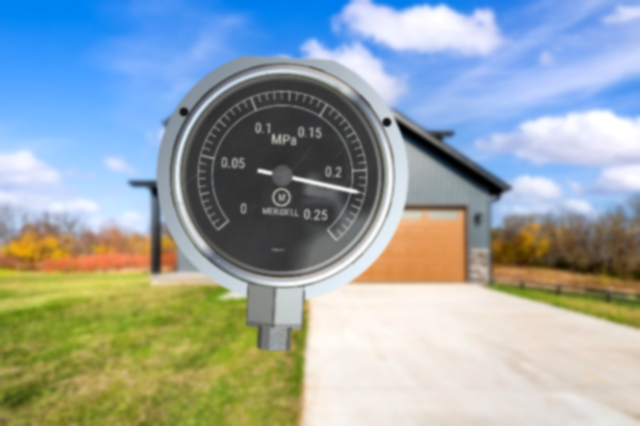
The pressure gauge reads 0.215; MPa
